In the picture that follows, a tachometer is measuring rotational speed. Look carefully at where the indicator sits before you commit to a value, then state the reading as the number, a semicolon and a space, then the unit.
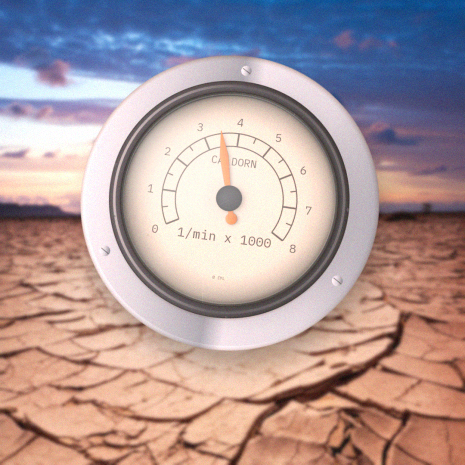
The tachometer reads 3500; rpm
